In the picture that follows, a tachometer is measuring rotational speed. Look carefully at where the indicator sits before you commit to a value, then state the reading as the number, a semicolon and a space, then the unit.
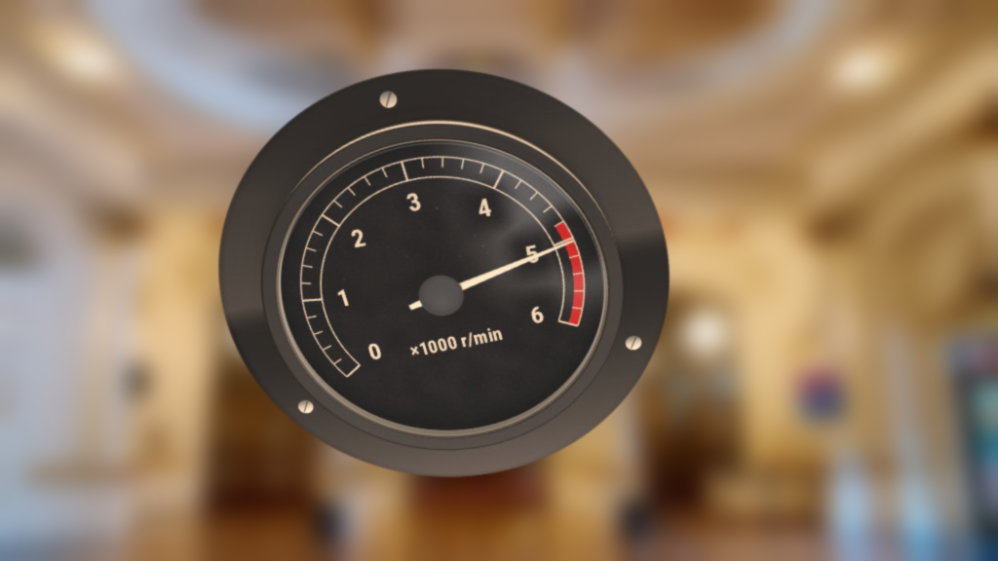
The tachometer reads 5000; rpm
